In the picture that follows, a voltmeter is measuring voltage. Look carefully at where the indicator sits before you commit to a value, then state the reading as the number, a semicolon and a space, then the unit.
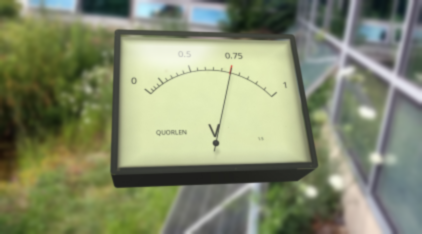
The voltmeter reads 0.75; V
